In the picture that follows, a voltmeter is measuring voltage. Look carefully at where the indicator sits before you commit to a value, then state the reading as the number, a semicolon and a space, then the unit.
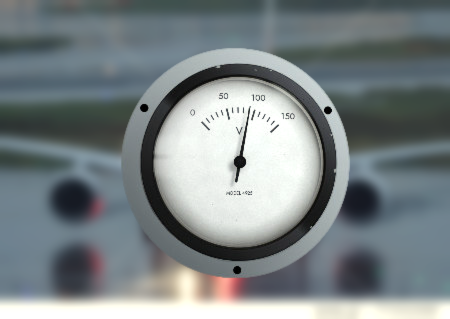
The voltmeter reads 90; V
